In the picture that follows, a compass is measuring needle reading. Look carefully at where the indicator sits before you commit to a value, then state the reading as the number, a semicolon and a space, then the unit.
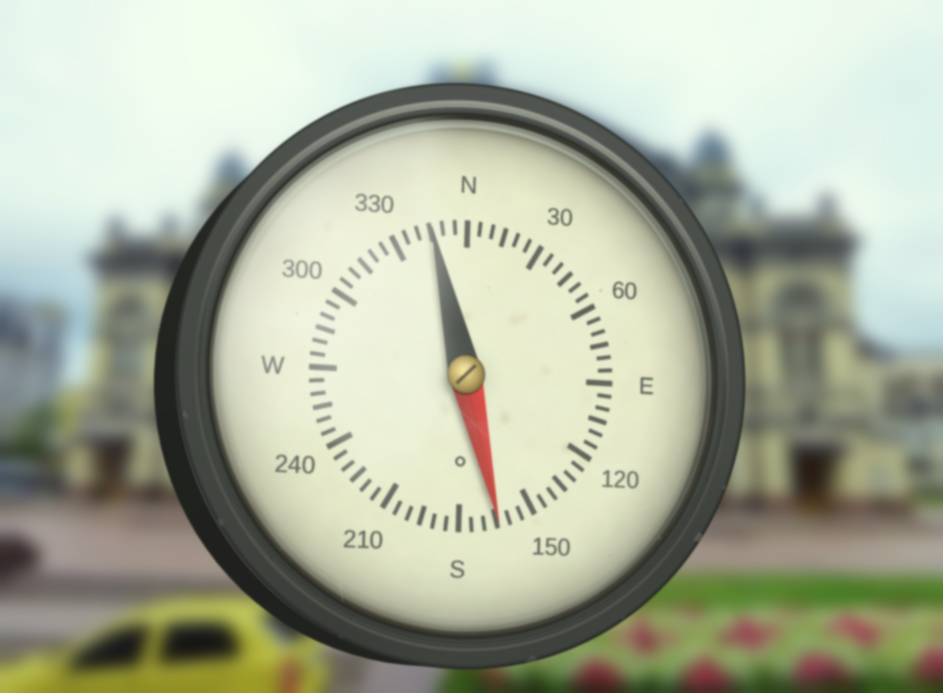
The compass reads 165; °
